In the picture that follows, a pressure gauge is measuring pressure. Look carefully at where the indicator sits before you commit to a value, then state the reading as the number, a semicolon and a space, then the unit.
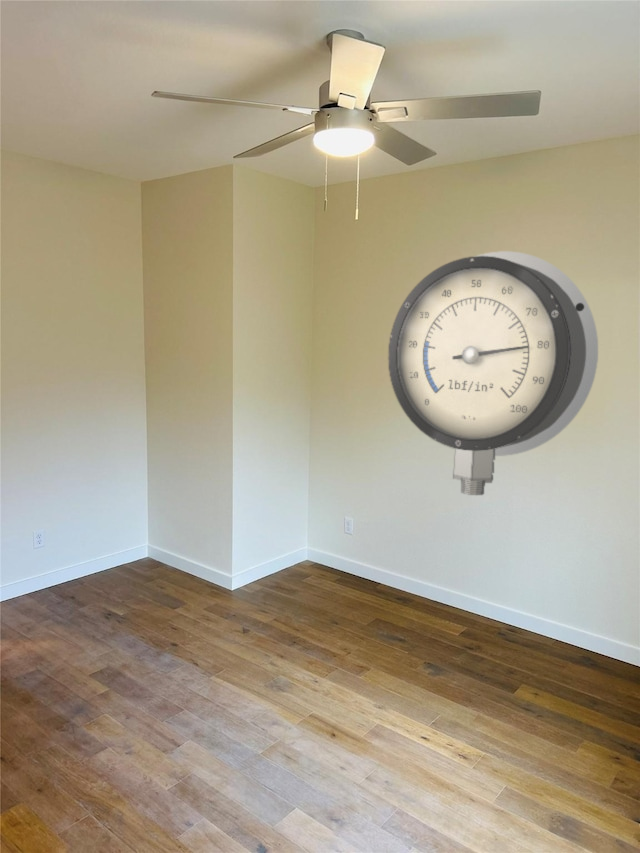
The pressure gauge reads 80; psi
